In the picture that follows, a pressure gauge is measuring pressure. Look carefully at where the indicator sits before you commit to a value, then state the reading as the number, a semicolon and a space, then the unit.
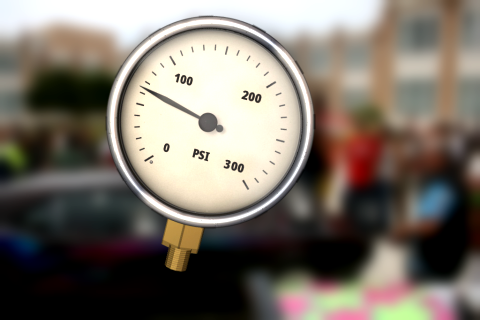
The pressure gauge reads 65; psi
